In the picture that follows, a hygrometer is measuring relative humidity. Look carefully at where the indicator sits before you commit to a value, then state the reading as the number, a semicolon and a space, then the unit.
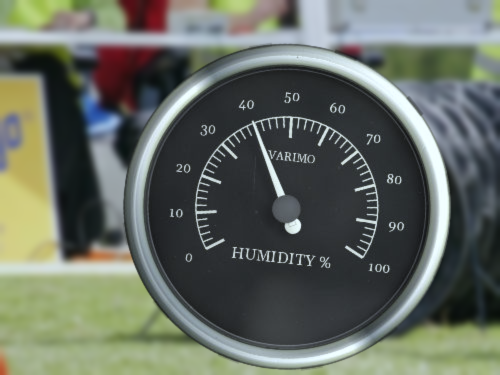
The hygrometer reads 40; %
